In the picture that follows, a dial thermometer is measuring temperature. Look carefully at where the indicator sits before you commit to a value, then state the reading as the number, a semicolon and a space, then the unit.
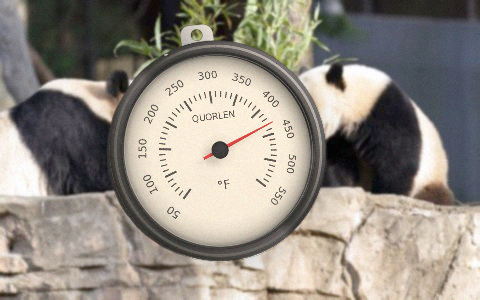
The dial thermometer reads 430; °F
